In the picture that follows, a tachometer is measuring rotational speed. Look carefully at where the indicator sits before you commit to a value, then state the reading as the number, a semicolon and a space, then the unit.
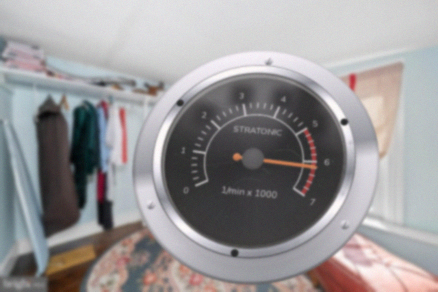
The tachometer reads 6200; rpm
